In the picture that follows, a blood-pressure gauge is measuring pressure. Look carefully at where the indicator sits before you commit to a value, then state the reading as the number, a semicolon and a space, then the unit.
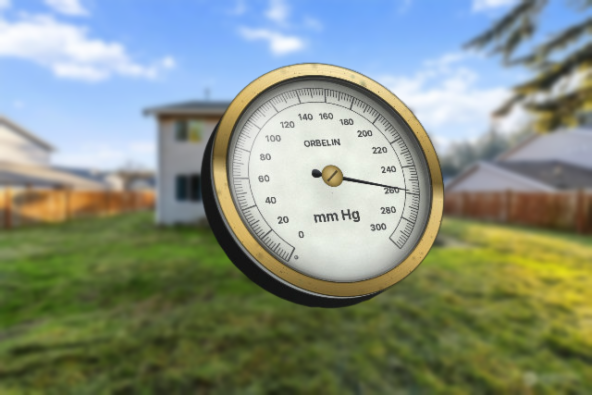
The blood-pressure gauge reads 260; mmHg
